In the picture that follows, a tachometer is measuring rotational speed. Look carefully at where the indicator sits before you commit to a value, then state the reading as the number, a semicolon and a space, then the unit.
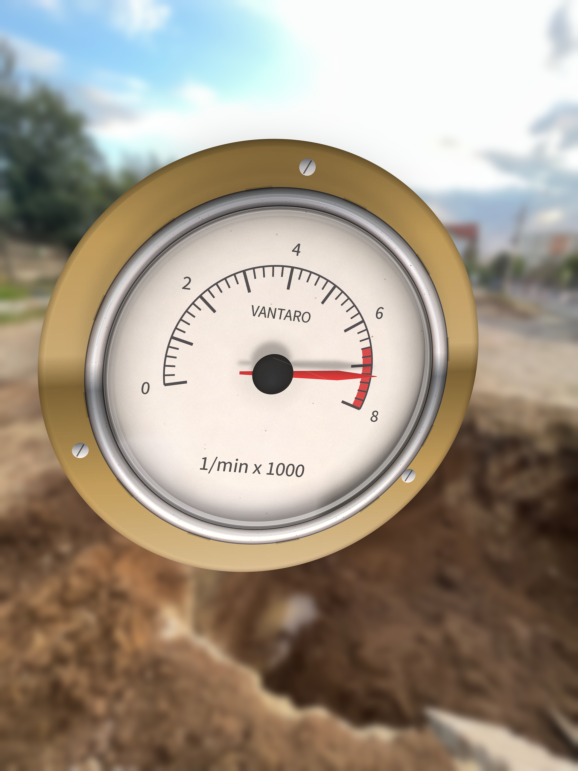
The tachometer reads 7200; rpm
